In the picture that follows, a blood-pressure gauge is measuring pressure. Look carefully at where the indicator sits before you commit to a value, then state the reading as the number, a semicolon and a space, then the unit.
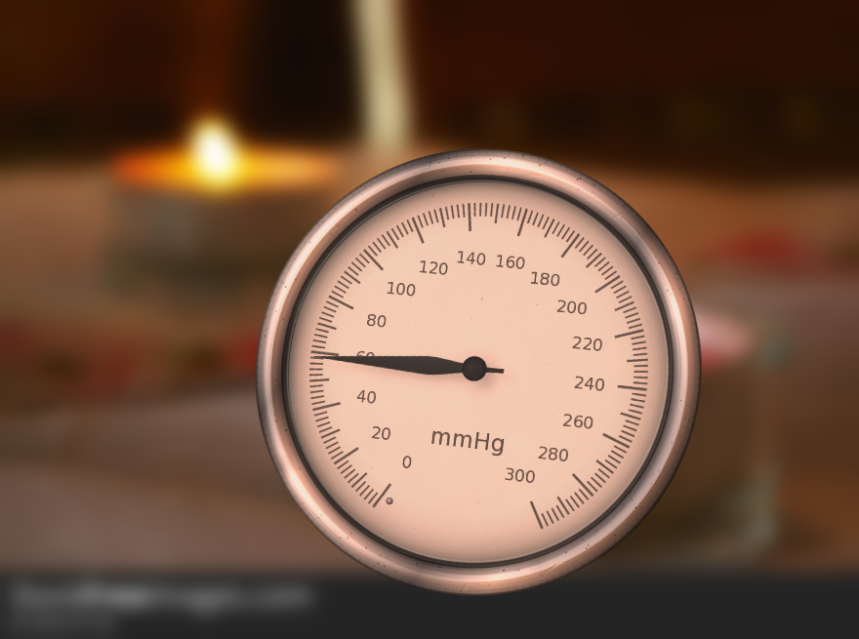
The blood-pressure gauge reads 58; mmHg
